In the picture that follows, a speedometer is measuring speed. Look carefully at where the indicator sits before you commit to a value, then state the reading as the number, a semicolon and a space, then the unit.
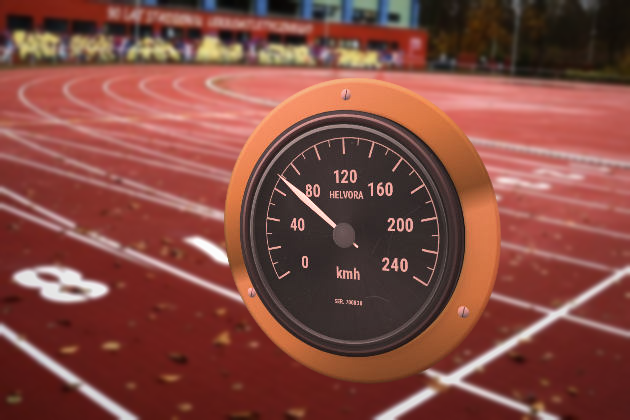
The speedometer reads 70; km/h
